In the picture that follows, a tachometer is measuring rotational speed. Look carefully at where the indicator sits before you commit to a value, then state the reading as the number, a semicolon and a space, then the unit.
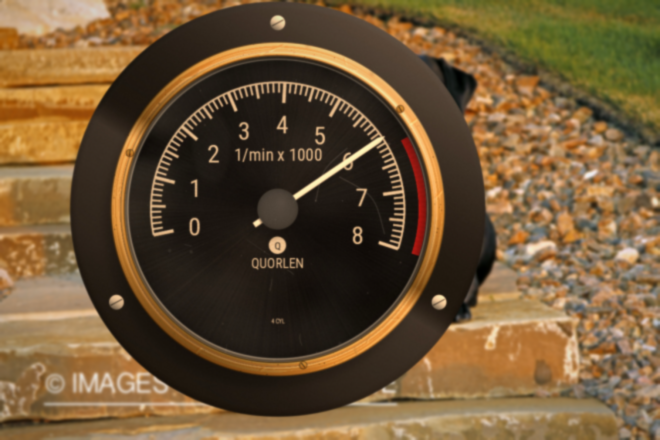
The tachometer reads 6000; rpm
